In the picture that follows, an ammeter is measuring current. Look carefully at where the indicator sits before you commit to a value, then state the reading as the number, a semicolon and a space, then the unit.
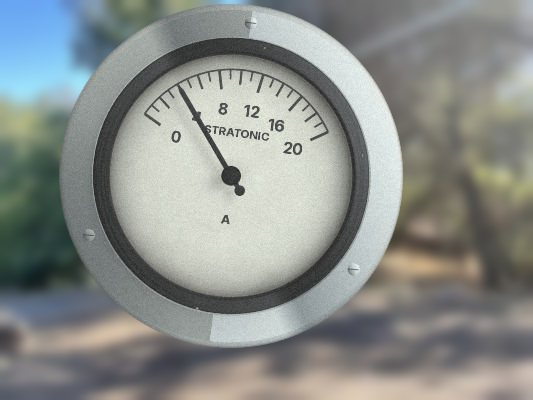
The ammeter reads 4; A
